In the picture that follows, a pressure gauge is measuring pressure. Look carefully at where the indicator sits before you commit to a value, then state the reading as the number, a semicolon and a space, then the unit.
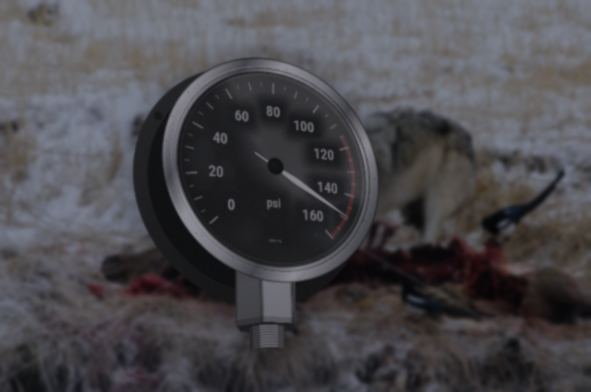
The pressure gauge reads 150; psi
